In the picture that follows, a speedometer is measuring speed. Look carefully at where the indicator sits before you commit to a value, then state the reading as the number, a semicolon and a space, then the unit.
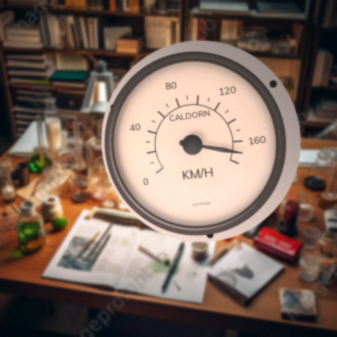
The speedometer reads 170; km/h
